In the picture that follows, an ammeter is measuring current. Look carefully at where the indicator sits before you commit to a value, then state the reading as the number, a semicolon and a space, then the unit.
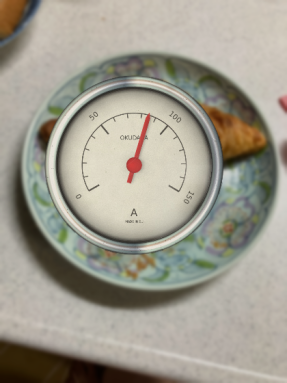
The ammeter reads 85; A
